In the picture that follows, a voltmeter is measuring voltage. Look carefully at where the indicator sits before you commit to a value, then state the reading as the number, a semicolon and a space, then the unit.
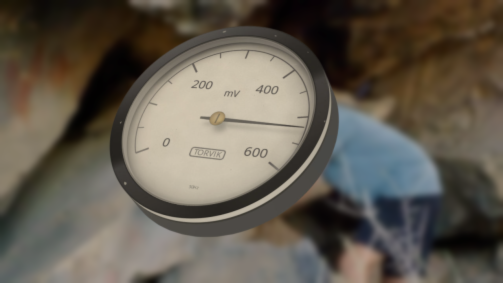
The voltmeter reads 525; mV
